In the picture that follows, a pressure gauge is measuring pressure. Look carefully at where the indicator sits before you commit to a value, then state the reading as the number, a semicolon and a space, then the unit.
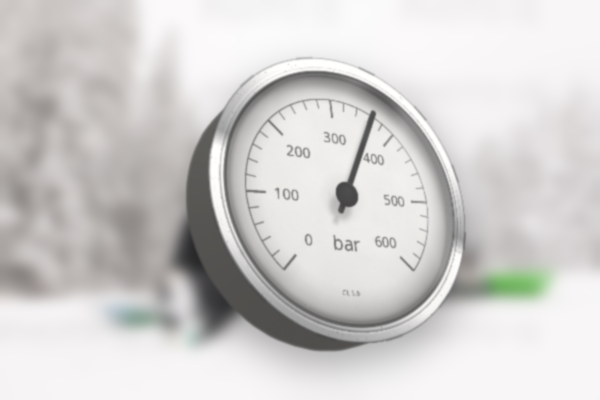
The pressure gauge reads 360; bar
